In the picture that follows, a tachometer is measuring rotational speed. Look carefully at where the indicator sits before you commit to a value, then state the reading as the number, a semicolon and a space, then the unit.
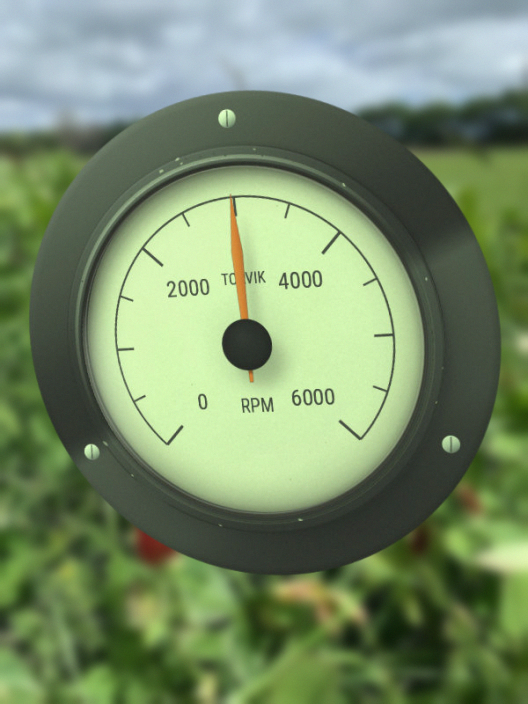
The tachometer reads 3000; rpm
